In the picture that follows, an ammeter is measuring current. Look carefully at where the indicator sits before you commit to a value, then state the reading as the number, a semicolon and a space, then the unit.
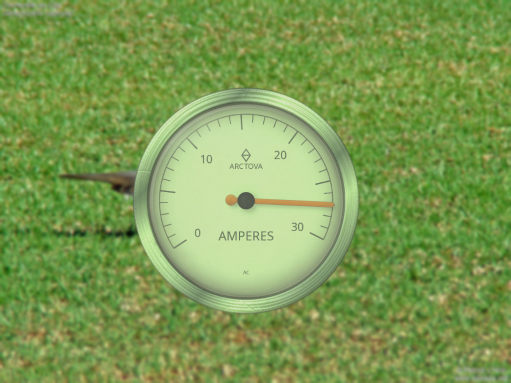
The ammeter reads 27; A
